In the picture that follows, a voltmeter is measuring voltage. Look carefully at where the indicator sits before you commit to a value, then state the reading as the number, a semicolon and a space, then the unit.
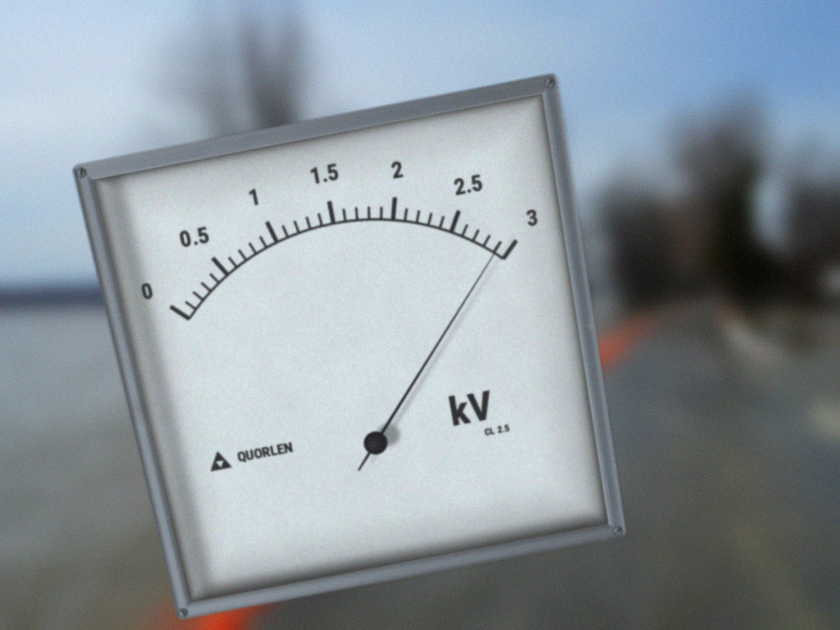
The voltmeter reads 2.9; kV
